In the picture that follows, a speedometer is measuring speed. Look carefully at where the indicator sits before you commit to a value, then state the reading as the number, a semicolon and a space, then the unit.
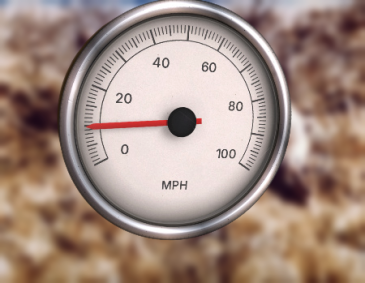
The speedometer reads 10; mph
